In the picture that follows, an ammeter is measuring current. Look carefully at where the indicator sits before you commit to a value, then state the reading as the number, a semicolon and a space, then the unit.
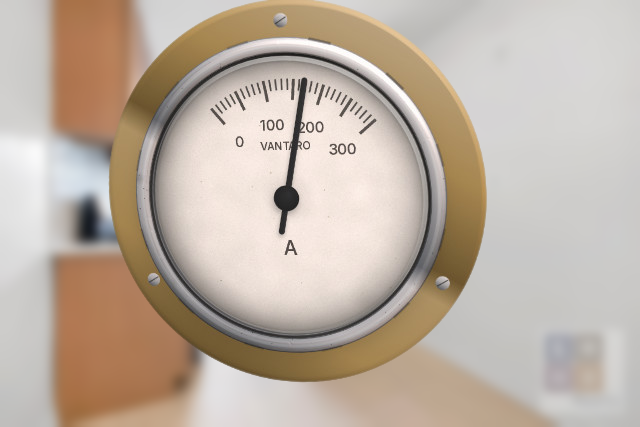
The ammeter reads 170; A
